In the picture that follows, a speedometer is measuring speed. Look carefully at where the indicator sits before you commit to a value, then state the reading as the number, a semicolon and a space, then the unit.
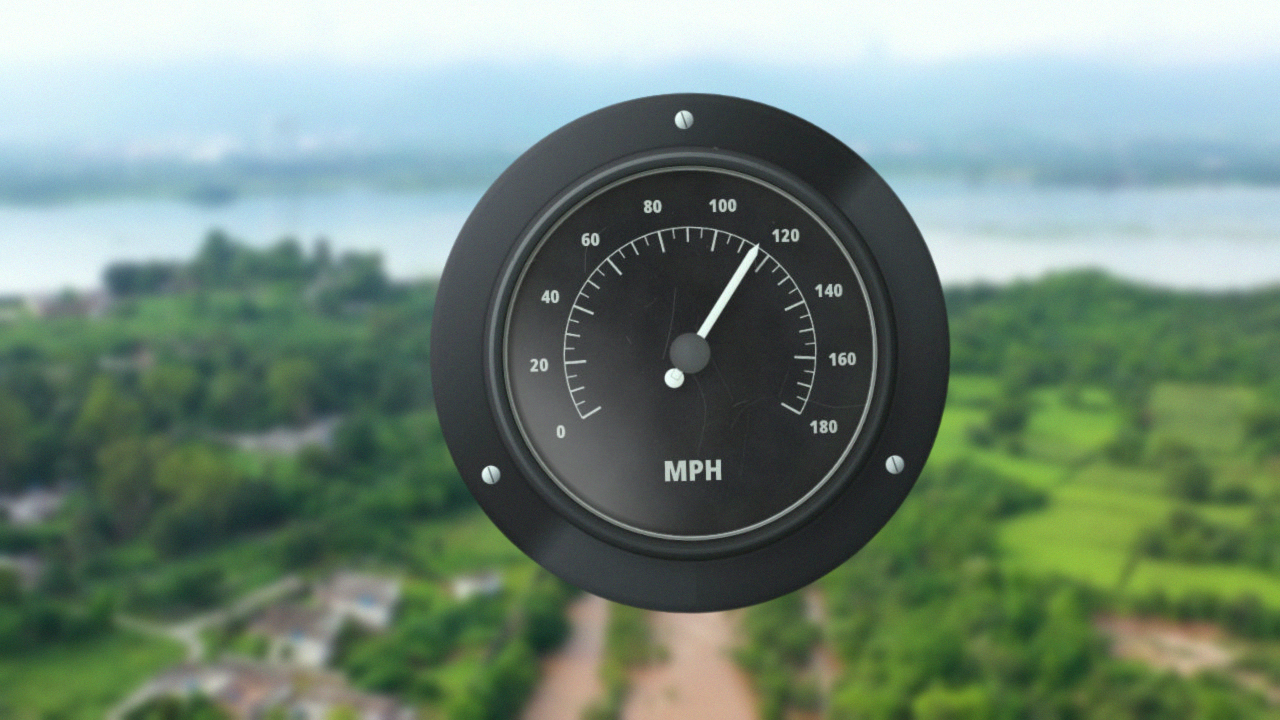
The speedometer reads 115; mph
